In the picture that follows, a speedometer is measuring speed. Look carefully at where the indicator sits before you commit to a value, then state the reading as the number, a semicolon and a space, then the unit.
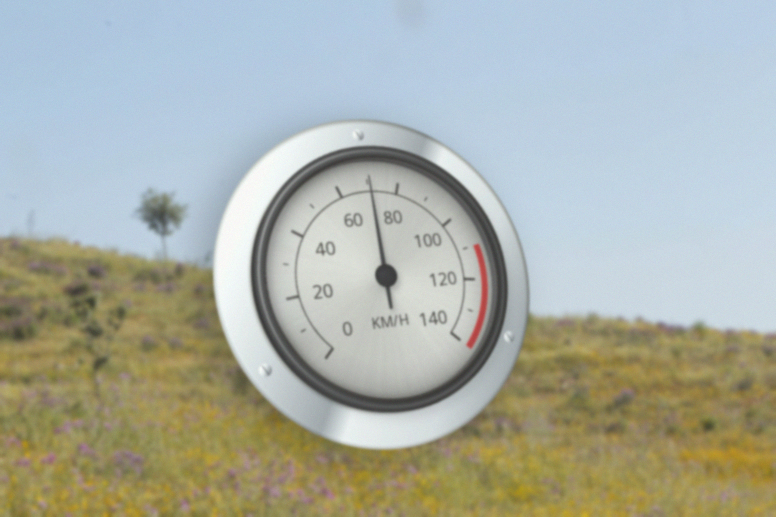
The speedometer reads 70; km/h
